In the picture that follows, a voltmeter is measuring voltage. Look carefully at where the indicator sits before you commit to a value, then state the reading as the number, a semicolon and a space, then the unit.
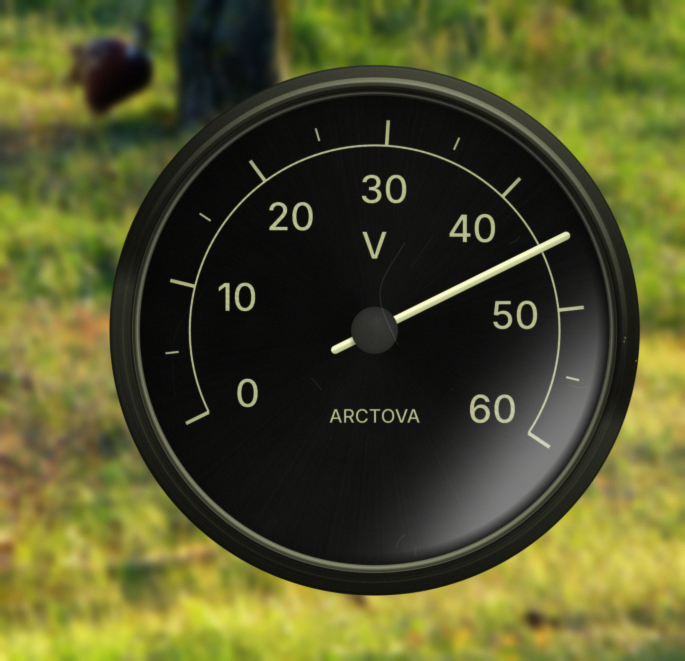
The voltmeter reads 45; V
